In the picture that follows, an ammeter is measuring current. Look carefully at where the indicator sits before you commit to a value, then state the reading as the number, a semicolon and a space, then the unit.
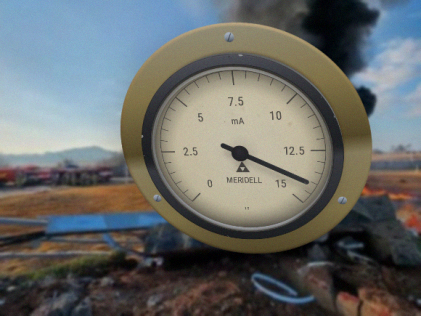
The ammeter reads 14; mA
